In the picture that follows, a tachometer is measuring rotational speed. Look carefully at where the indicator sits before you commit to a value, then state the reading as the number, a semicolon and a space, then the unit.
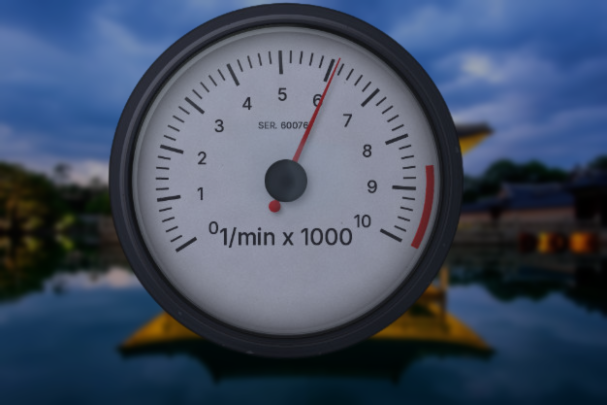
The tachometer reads 6100; rpm
